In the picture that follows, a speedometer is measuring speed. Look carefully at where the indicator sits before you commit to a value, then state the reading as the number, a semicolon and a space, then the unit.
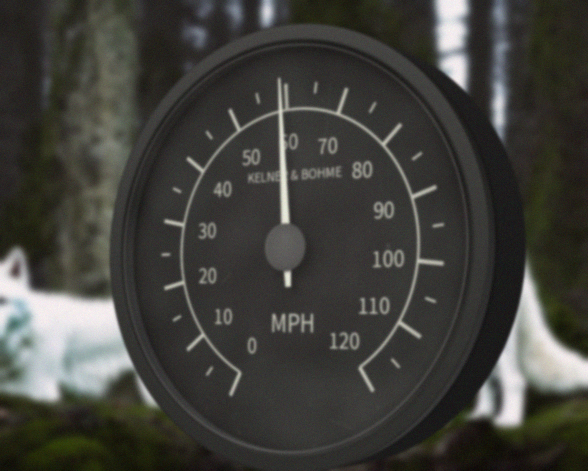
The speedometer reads 60; mph
